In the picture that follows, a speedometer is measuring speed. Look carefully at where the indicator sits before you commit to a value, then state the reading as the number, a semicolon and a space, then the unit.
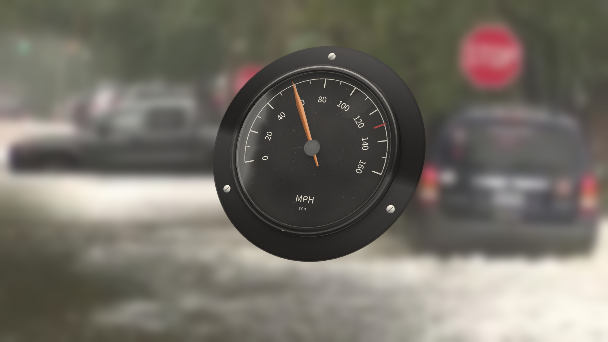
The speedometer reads 60; mph
